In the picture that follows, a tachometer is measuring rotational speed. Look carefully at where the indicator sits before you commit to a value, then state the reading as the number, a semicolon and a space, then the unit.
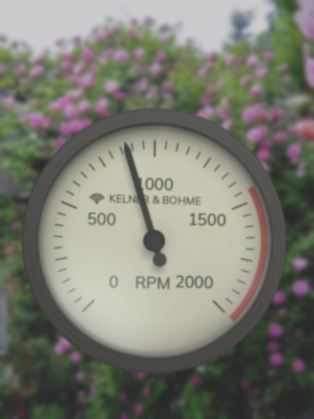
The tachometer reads 875; rpm
